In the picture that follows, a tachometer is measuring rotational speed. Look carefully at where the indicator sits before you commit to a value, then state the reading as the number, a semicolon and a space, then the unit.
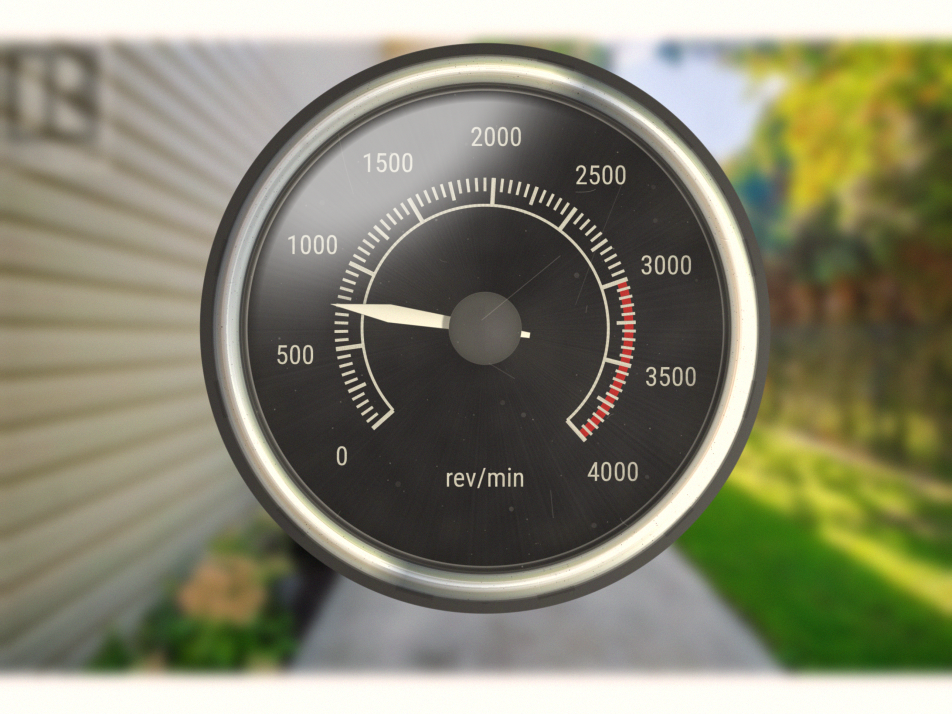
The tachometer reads 750; rpm
